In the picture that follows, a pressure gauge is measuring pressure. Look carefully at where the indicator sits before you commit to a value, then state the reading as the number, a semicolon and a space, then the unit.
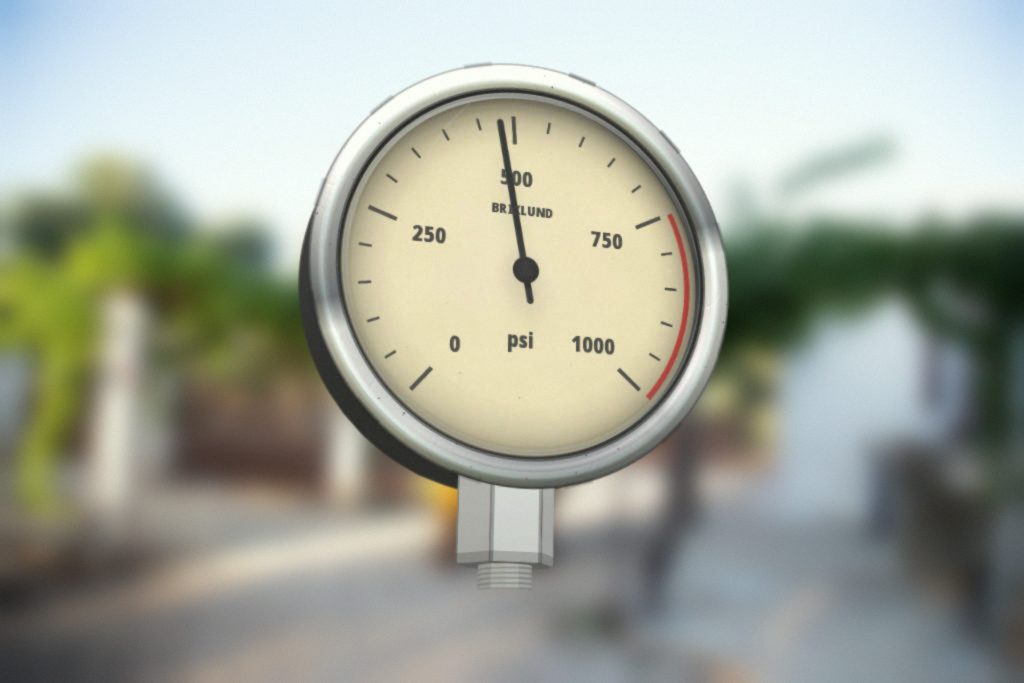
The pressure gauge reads 475; psi
